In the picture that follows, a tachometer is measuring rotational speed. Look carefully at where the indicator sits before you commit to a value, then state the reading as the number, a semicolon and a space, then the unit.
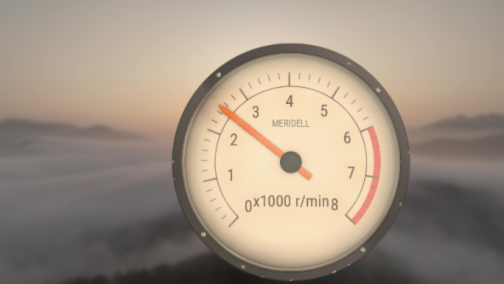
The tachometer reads 2500; rpm
